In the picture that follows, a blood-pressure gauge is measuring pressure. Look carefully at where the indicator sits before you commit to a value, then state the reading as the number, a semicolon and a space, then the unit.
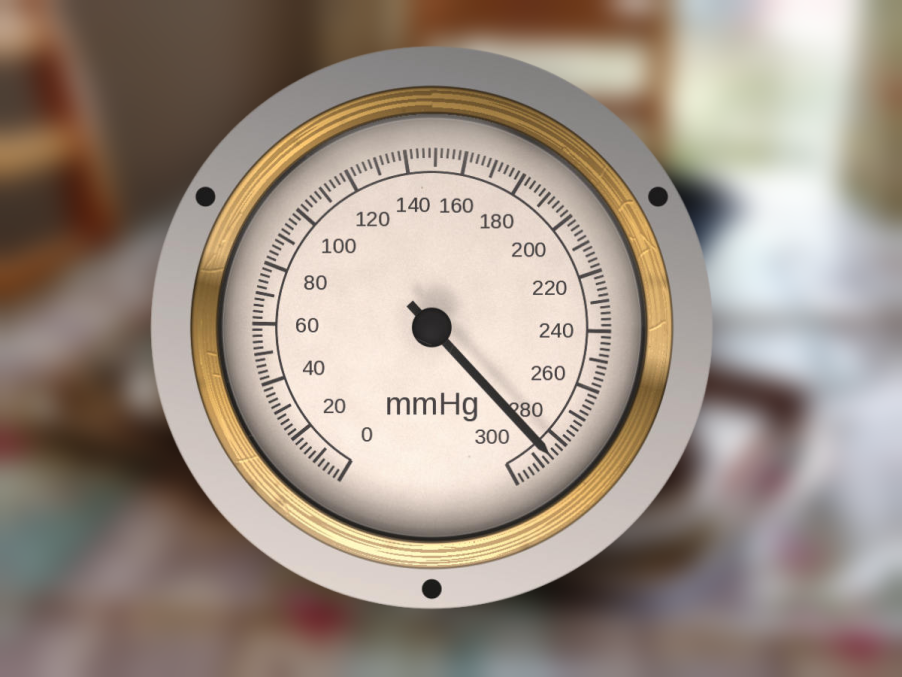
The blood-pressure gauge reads 286; mmHg
